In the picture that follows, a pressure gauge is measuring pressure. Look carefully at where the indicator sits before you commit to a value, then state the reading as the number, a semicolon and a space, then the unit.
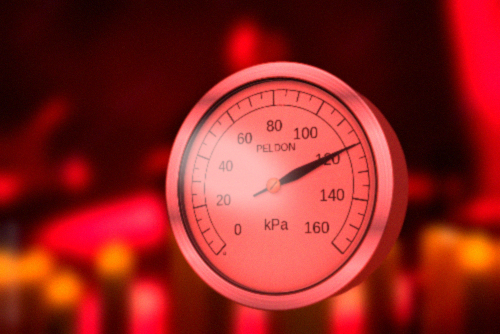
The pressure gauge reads 120; kPa
